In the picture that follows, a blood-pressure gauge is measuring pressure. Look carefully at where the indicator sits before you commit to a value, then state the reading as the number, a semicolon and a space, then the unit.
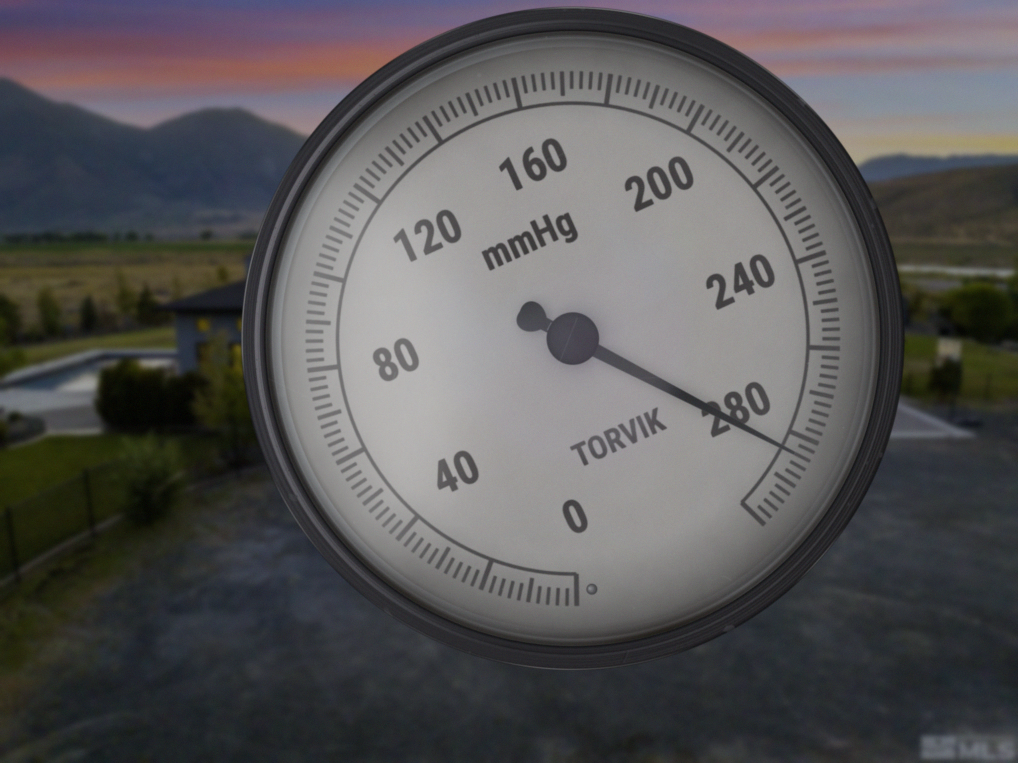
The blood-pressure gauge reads 284; mmHg
